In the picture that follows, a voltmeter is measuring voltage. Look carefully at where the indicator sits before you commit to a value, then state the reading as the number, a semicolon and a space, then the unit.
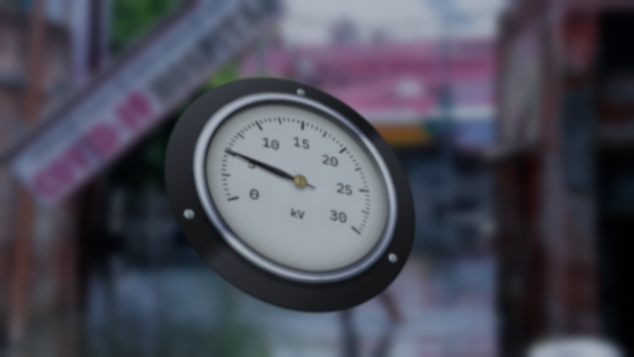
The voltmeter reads 5; kV
